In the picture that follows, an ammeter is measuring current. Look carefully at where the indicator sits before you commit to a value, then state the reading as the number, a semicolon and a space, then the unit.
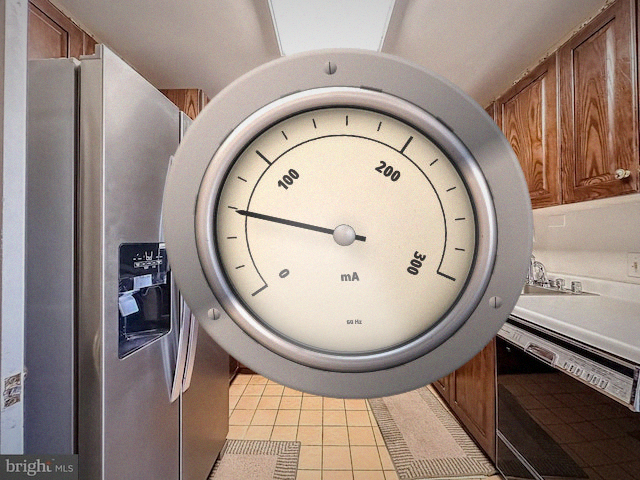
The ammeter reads 60; mA
